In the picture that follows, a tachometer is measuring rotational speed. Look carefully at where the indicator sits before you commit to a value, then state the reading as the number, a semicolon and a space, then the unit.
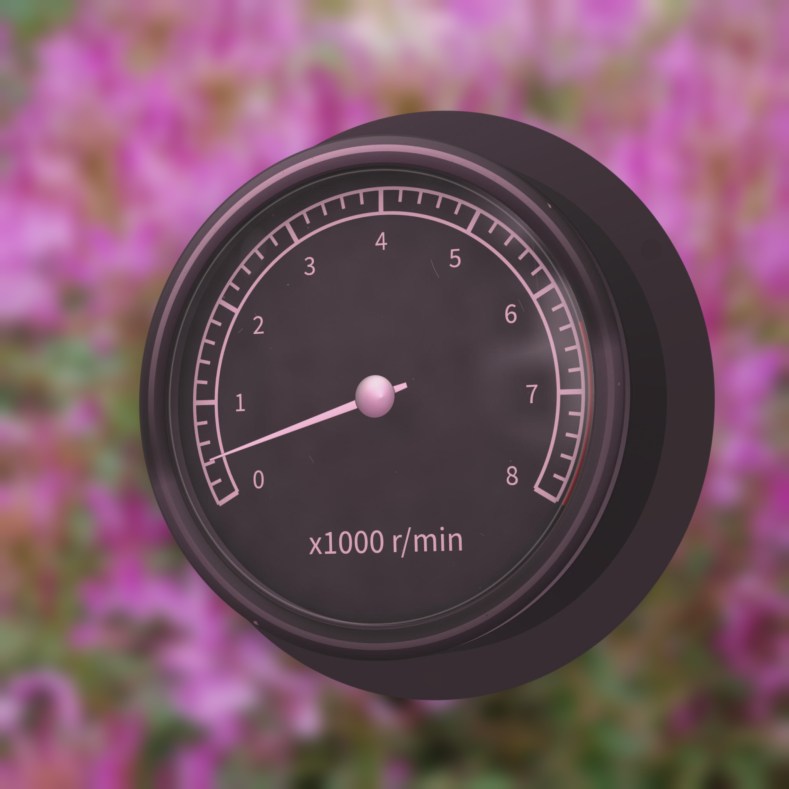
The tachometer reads 400; rpm
